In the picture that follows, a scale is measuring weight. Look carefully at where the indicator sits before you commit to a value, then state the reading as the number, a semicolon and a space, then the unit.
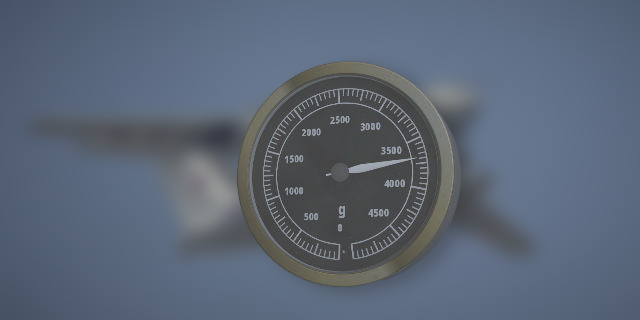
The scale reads 3700; g
